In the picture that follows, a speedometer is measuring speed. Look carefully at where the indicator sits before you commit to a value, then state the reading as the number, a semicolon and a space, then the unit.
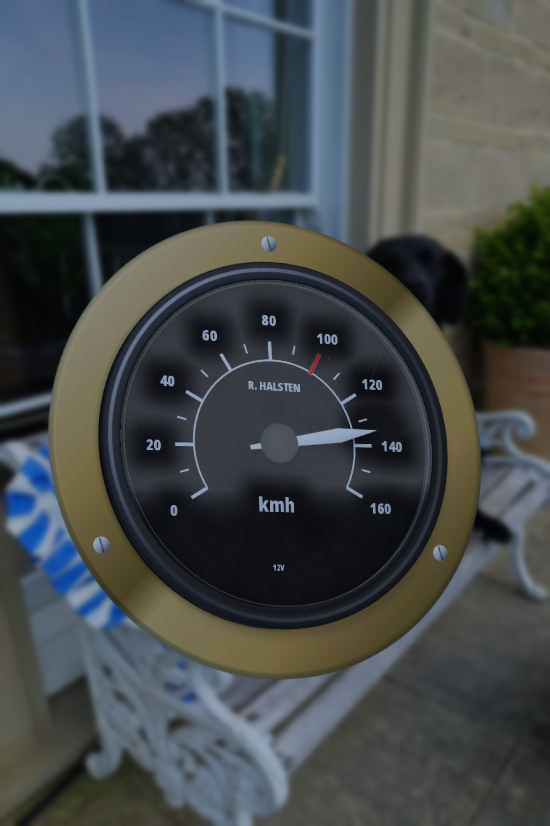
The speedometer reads 135; km/h
